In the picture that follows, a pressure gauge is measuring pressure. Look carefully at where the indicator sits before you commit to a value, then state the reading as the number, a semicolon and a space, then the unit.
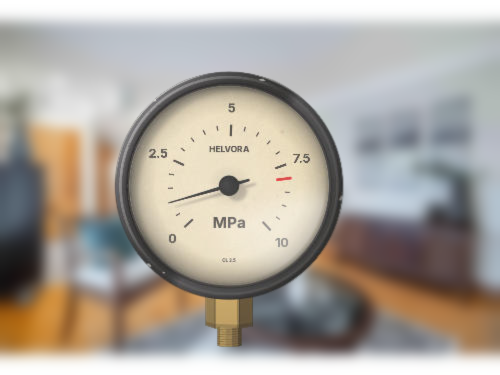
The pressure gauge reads 1; MPa
